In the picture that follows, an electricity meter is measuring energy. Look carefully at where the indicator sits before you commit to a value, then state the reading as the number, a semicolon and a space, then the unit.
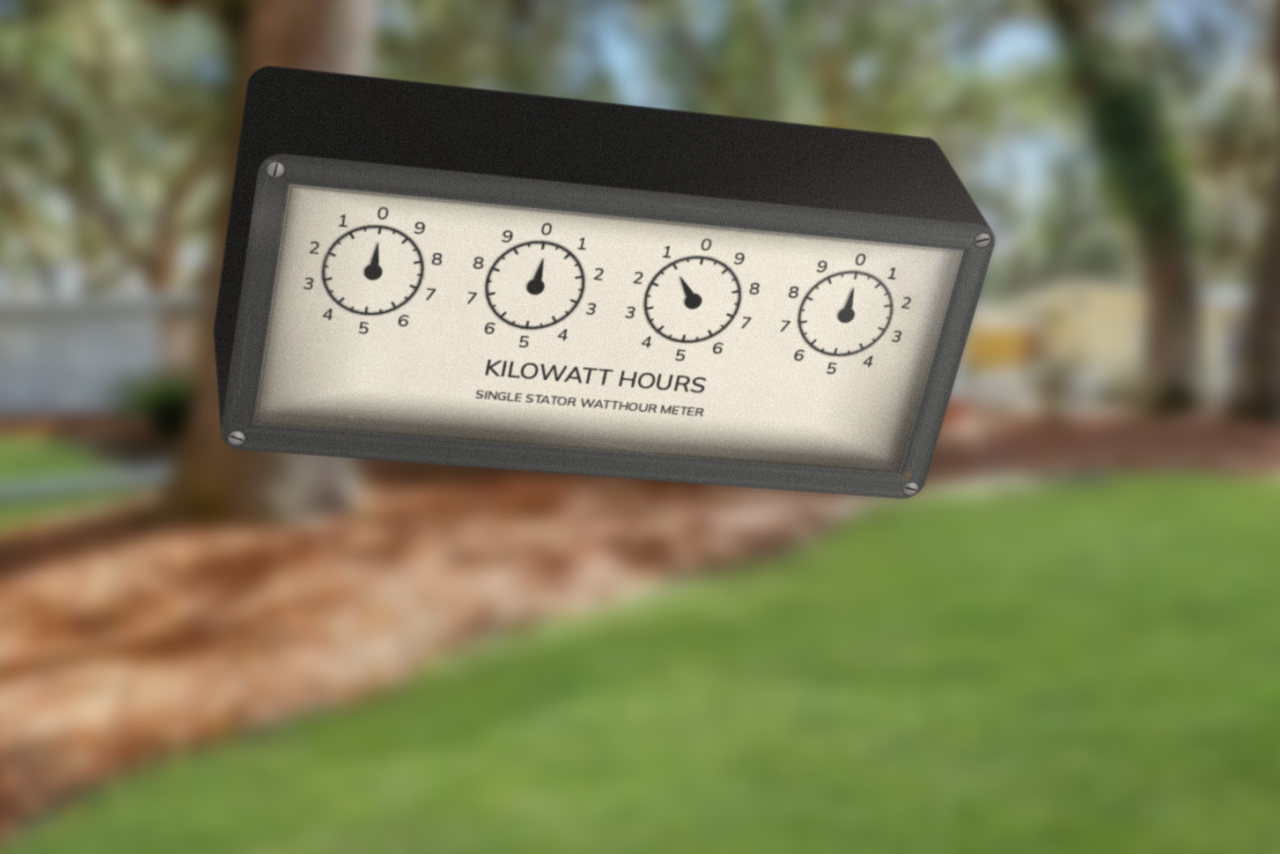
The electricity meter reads 10; kWh
